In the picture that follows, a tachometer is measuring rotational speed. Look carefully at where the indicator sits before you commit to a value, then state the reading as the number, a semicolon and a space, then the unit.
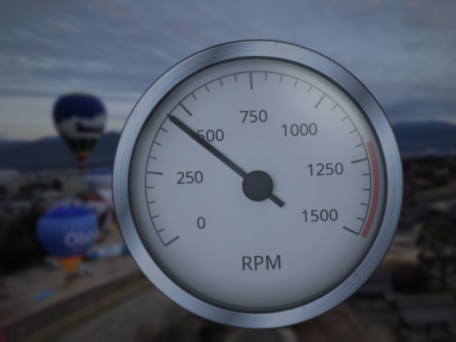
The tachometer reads 450; rpm
